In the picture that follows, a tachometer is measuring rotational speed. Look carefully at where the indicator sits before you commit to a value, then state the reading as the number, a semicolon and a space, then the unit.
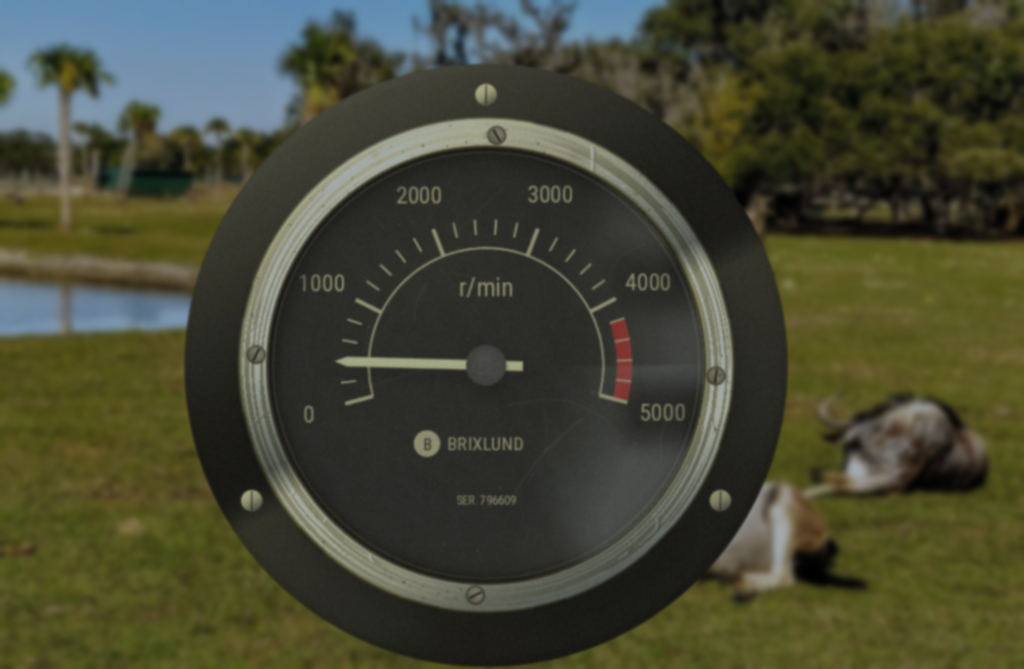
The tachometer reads 400; rpm
